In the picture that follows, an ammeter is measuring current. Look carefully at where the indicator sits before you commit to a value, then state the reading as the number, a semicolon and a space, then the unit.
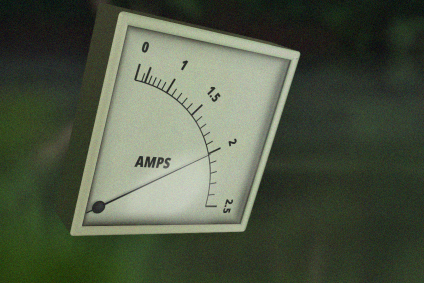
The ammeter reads 2; A
